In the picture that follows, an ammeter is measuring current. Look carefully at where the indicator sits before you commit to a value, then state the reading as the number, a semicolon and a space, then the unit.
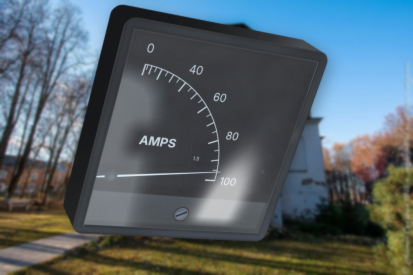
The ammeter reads 95; A
